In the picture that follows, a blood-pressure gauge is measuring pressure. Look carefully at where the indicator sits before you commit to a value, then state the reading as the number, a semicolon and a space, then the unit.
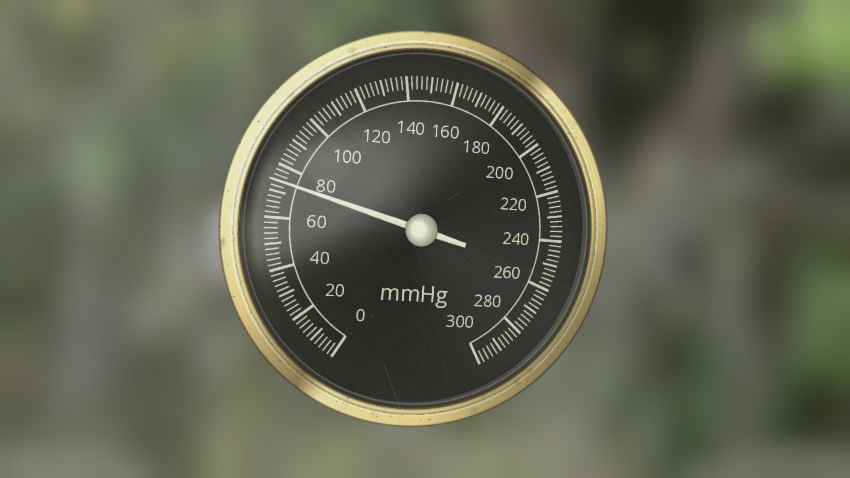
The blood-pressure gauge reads 74; mmHg
